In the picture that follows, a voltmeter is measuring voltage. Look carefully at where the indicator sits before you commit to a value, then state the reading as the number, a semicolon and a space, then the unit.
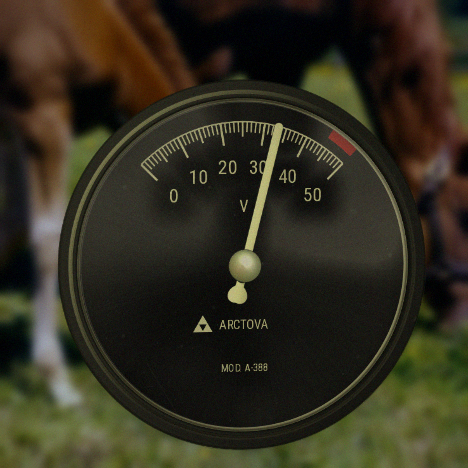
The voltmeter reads 33; V
